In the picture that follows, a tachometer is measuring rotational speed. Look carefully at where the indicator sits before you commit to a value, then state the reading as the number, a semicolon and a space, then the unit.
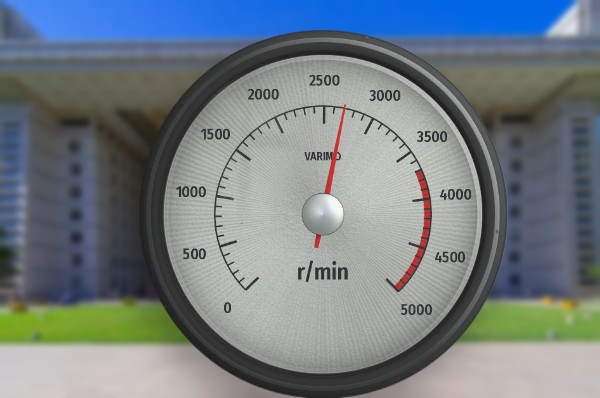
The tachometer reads 2700; rpm
